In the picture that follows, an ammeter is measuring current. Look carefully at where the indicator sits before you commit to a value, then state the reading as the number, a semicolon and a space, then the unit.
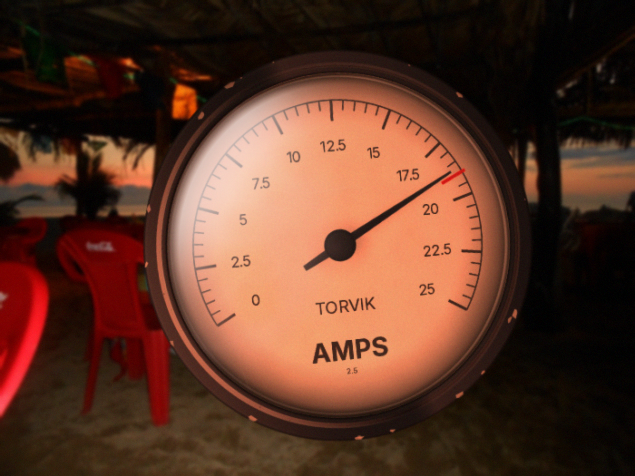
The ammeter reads 18.75; A
